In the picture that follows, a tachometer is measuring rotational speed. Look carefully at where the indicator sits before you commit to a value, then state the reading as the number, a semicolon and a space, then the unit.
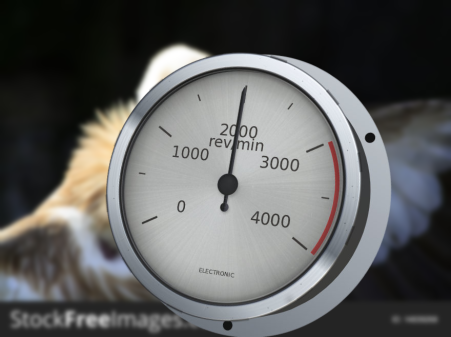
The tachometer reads 2000; rpm
